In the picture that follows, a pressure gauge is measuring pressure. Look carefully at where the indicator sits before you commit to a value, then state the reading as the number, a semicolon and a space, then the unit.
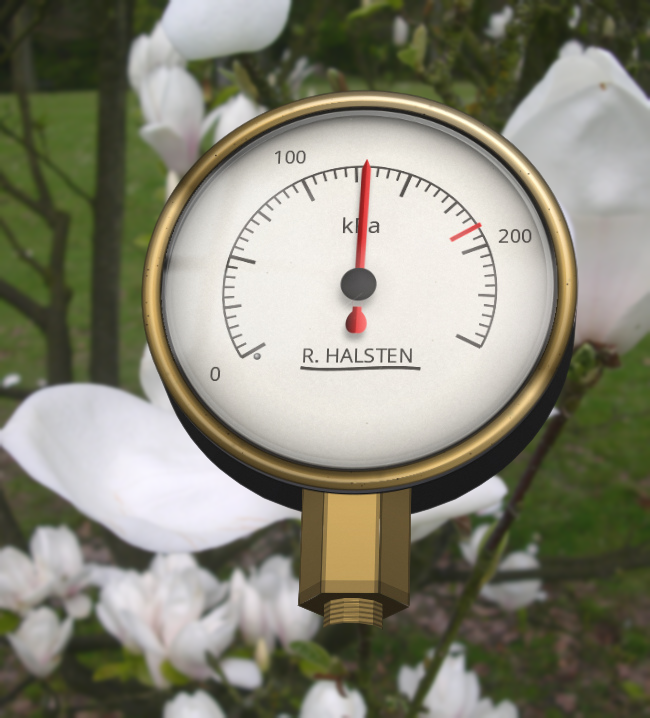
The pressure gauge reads 130; kPa
